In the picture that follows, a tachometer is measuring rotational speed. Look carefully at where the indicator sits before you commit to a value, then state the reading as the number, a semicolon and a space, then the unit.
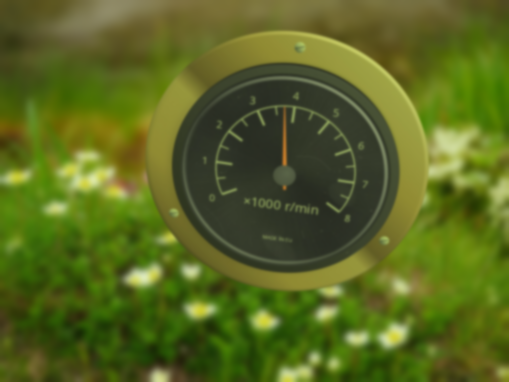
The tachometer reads 3750; rpm
